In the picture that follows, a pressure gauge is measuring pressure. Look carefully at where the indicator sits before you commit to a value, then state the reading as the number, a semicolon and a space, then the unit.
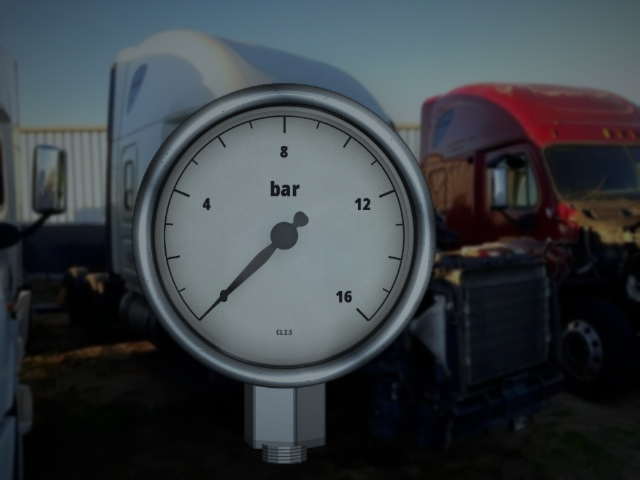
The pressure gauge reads 0; bar
